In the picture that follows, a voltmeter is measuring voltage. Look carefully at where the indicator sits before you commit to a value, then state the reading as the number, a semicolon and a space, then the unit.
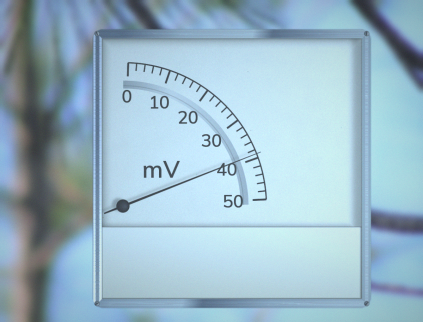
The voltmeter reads 39; mV
